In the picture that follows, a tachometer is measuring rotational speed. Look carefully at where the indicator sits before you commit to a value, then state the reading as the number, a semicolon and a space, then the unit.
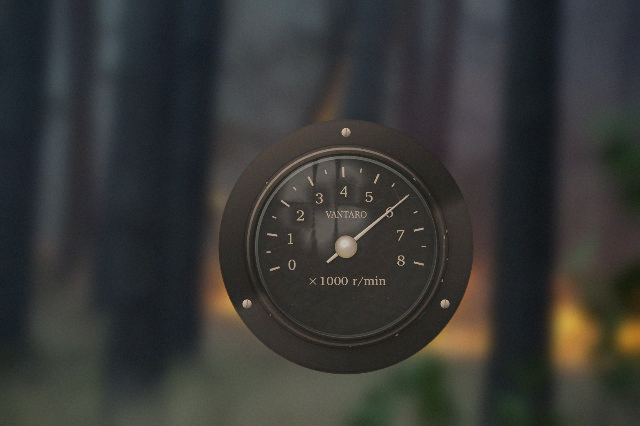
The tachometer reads 6000; rpm
